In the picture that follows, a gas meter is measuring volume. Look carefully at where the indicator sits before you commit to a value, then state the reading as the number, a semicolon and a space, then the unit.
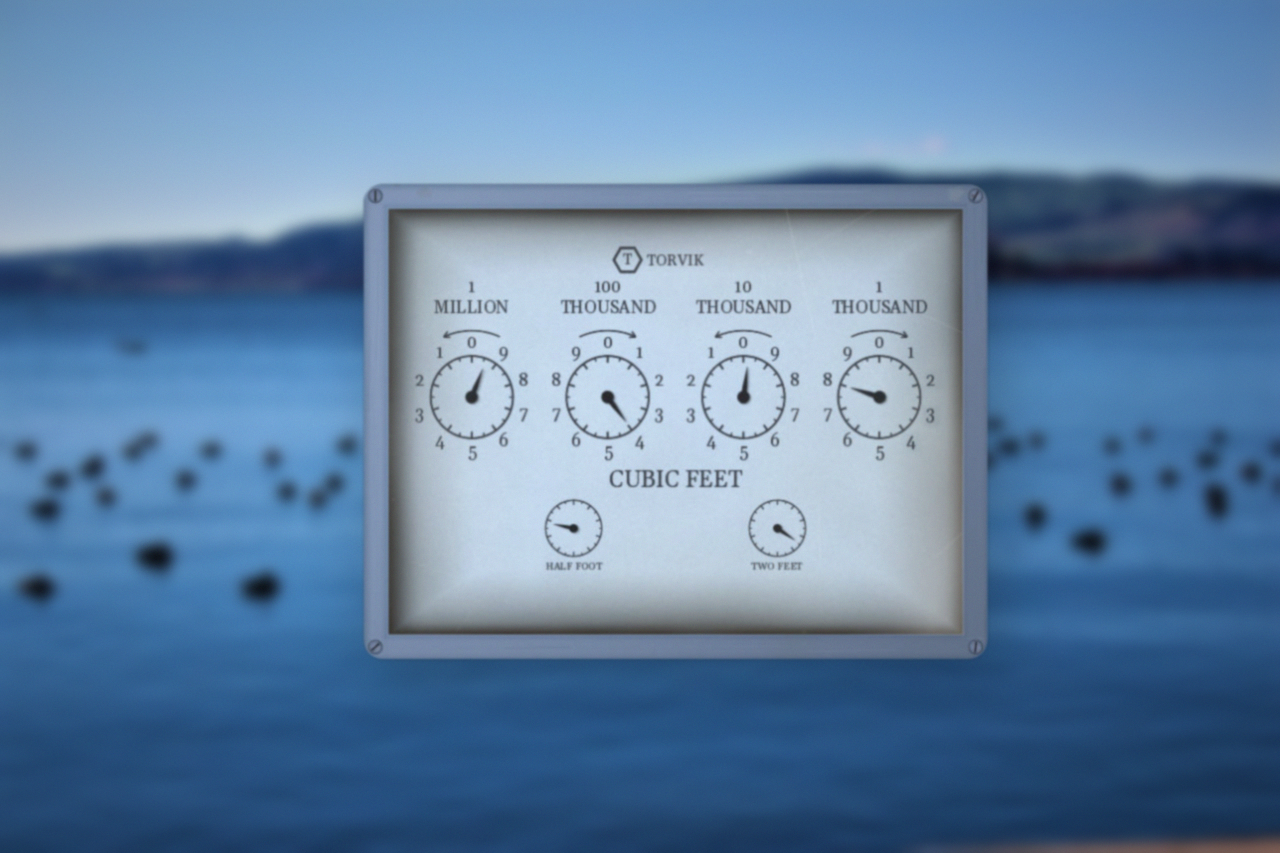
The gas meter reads 939800; ft³
